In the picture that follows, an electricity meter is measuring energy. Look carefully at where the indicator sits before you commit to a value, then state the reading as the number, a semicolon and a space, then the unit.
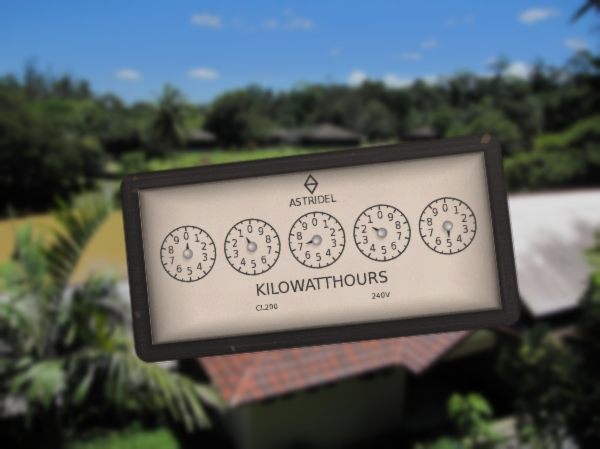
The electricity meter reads 715; kWh
